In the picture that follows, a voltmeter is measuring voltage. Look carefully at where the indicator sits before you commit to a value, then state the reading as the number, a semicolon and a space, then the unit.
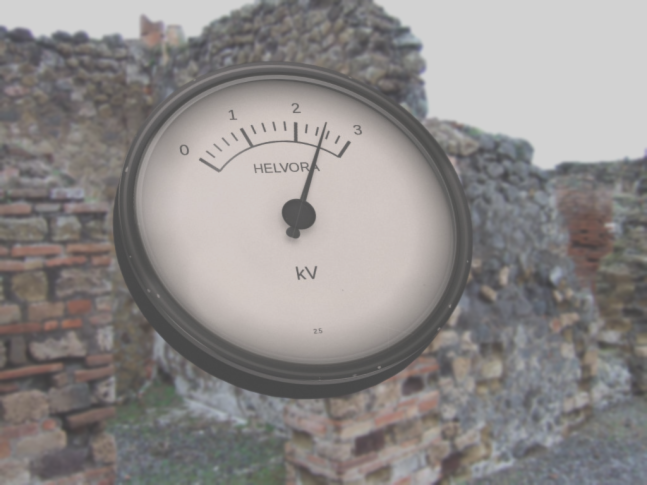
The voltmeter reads 2.5; kV
